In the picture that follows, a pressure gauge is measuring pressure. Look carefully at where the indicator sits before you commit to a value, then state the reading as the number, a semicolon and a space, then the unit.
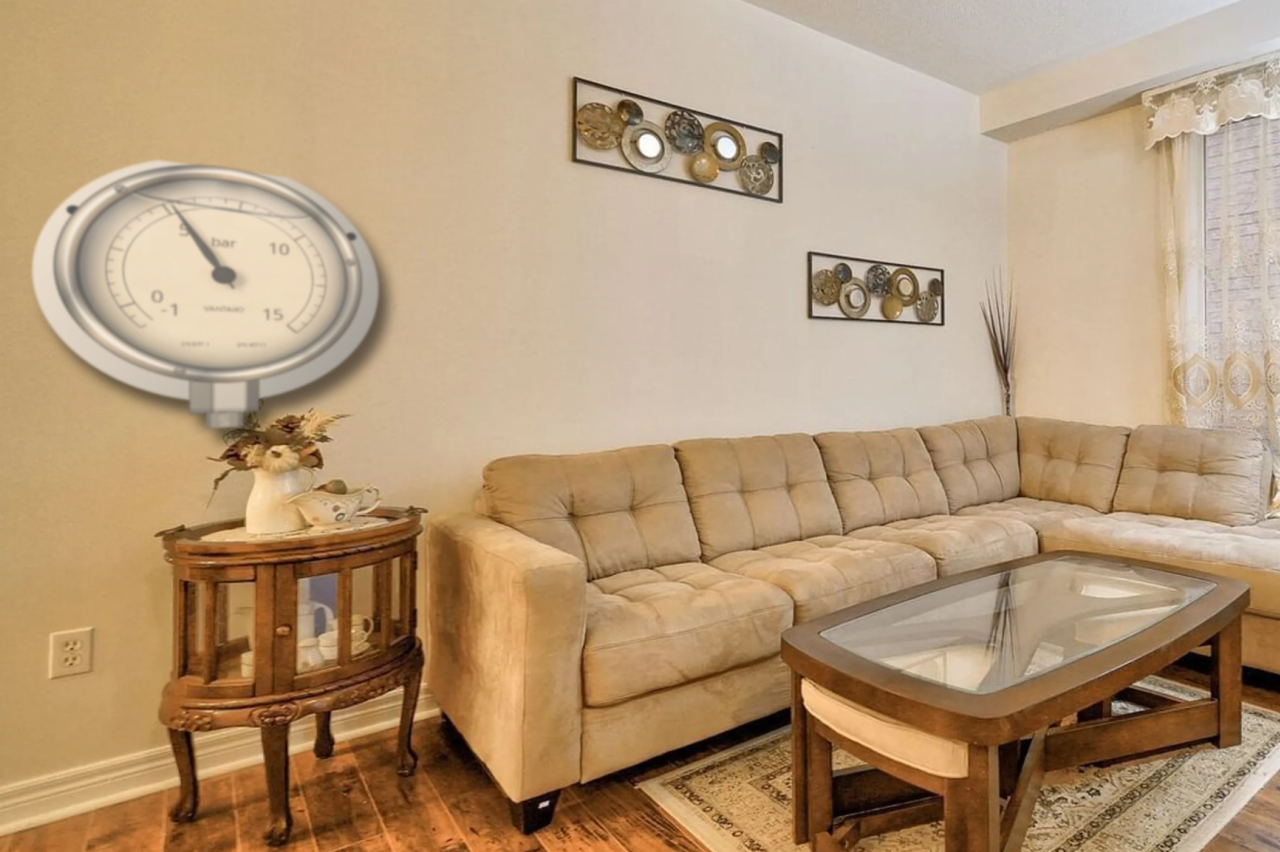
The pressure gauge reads 5.25; bar
